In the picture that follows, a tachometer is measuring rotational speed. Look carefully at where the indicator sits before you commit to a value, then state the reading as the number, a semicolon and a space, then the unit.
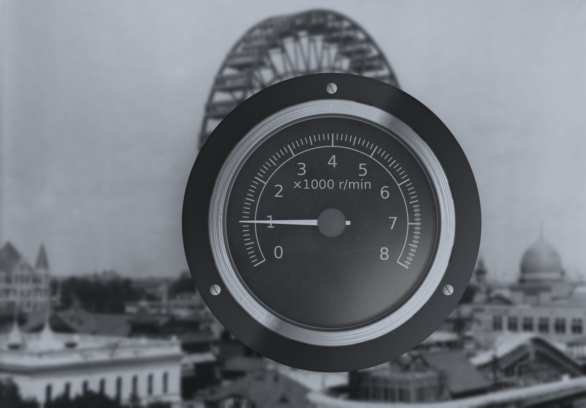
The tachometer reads 1000; rpm
